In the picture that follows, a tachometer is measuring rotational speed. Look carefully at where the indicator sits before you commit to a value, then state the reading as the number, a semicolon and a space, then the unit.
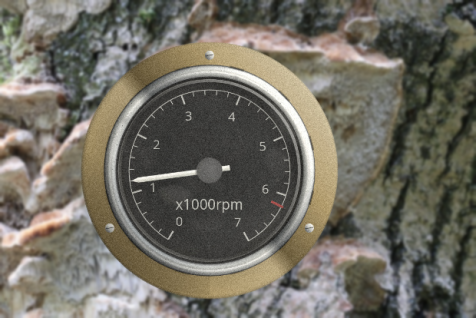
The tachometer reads 1200; rpm
